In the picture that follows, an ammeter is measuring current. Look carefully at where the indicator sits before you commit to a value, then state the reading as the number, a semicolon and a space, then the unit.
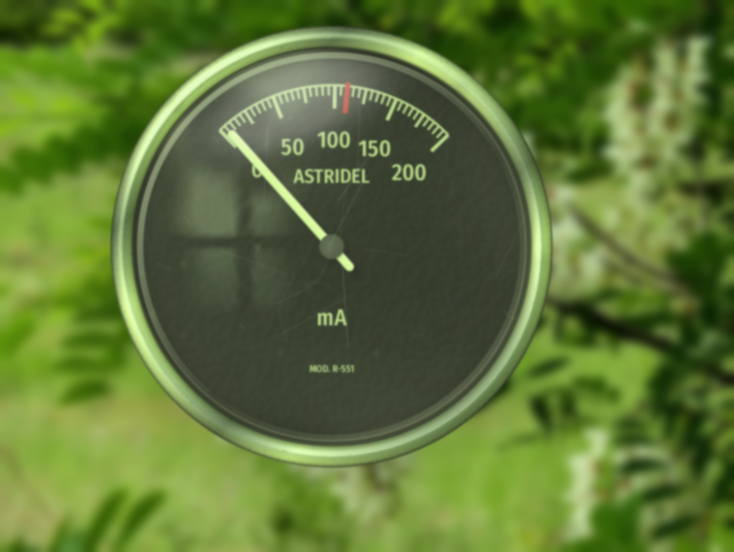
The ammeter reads 5; mA
